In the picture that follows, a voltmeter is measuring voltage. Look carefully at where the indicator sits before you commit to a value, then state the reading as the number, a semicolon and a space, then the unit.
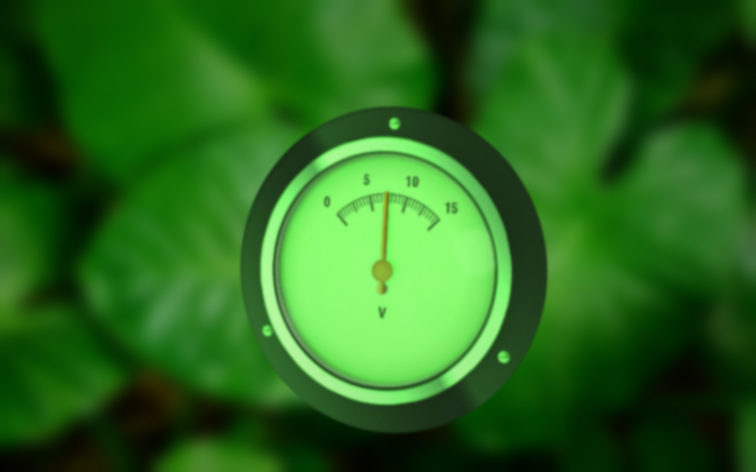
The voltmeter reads 7.5; V
